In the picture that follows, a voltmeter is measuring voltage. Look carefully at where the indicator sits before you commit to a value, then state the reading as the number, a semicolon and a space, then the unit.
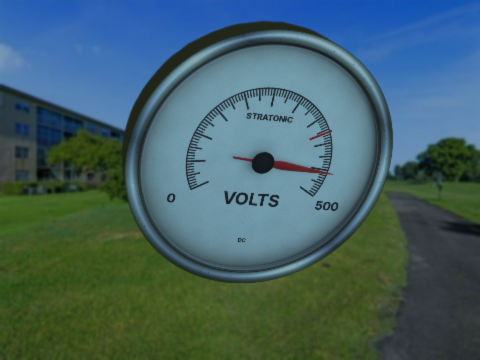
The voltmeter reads 450; V
